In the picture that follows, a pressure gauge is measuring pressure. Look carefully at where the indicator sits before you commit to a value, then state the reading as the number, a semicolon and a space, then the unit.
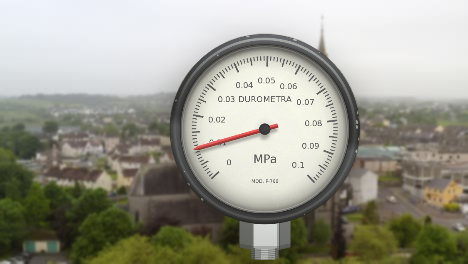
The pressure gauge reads 0.01; MPa
